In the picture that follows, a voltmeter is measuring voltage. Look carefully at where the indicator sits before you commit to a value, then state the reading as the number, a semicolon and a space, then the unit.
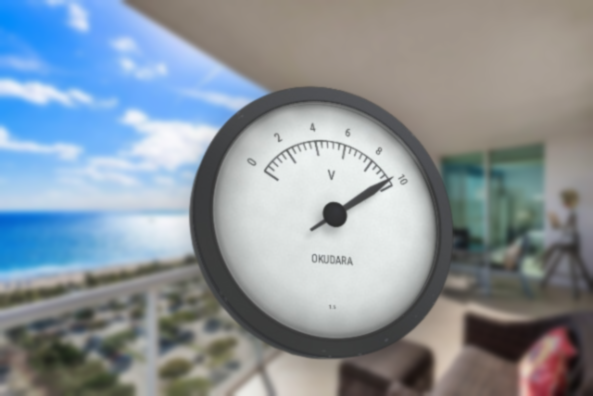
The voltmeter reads 9.6; V
